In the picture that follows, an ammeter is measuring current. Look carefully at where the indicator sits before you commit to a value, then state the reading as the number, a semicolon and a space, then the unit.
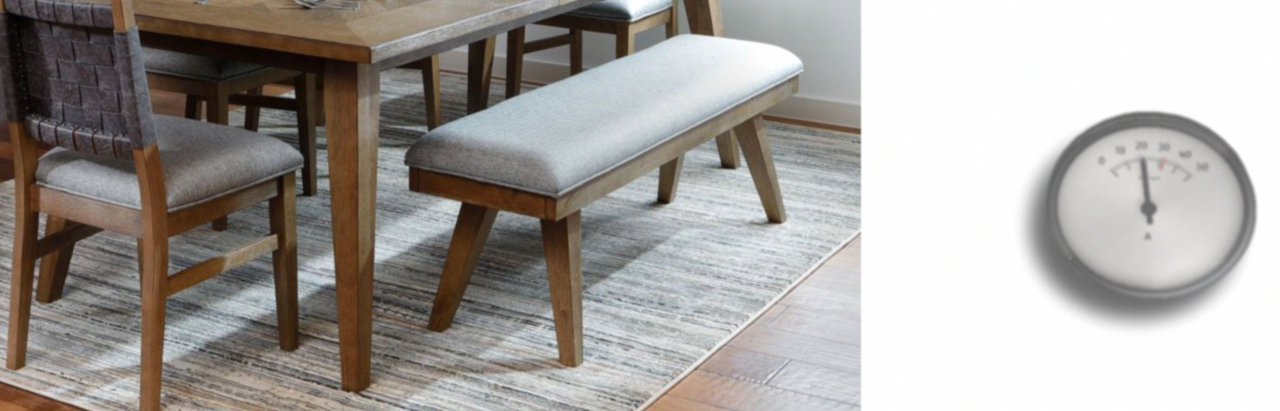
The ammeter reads 20; A
